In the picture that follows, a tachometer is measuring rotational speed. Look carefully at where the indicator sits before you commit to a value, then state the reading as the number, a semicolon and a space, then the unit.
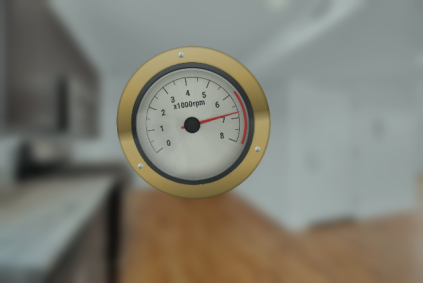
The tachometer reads 6750; rpm
